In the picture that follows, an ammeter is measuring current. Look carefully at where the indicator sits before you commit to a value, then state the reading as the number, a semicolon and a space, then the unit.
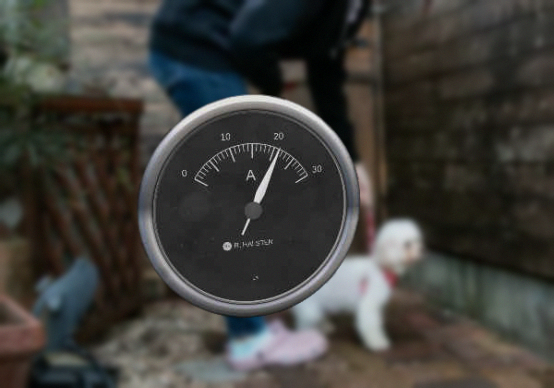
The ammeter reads 21; A
